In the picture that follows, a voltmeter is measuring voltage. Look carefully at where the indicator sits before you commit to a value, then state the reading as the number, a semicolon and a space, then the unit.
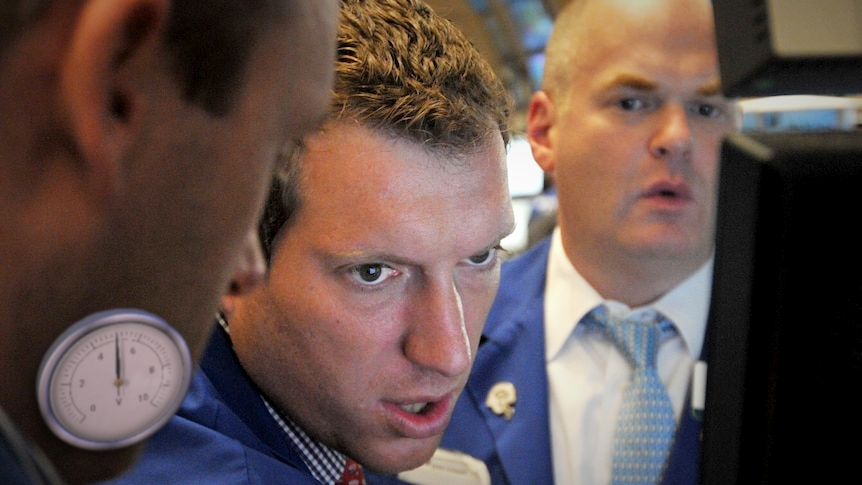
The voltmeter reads 5; V
